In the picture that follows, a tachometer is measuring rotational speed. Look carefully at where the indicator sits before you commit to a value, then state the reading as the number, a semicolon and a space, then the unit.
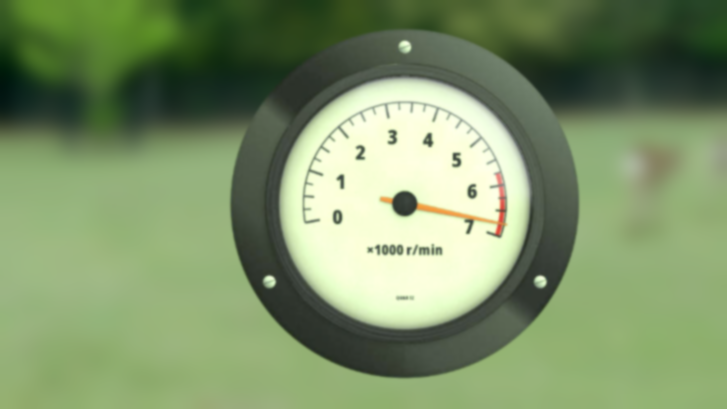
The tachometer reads 6750; rpm
